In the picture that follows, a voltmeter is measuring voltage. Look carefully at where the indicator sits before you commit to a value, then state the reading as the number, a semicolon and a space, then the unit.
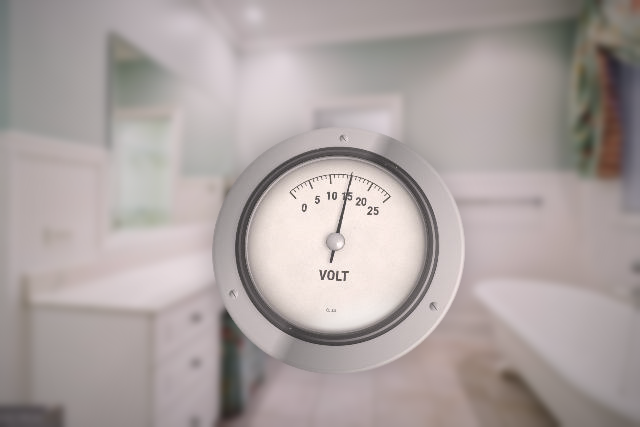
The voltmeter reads 15; V
